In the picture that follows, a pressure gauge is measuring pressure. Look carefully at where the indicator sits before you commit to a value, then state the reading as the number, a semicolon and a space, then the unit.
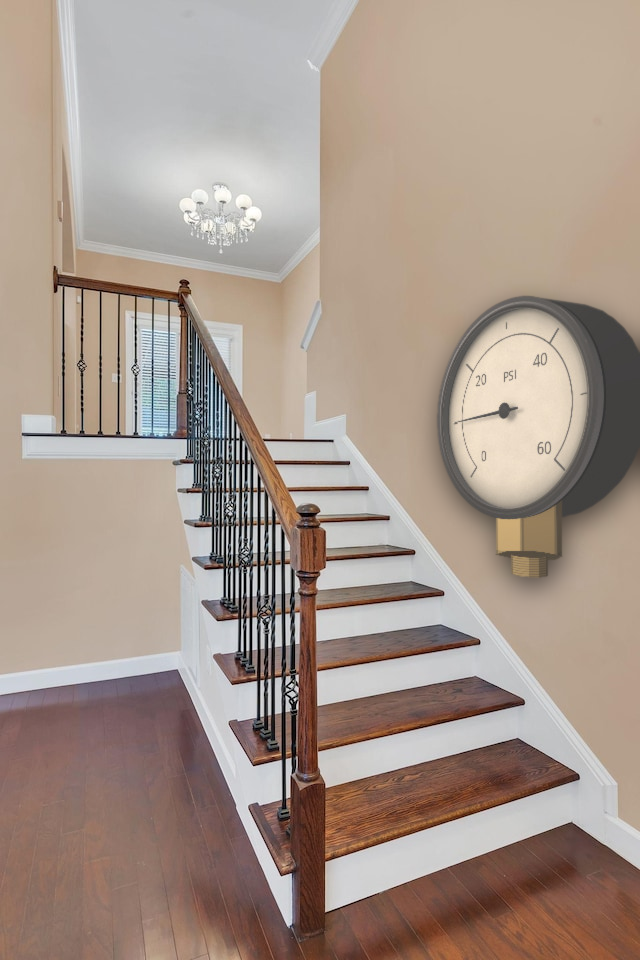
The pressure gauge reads 10; psi
